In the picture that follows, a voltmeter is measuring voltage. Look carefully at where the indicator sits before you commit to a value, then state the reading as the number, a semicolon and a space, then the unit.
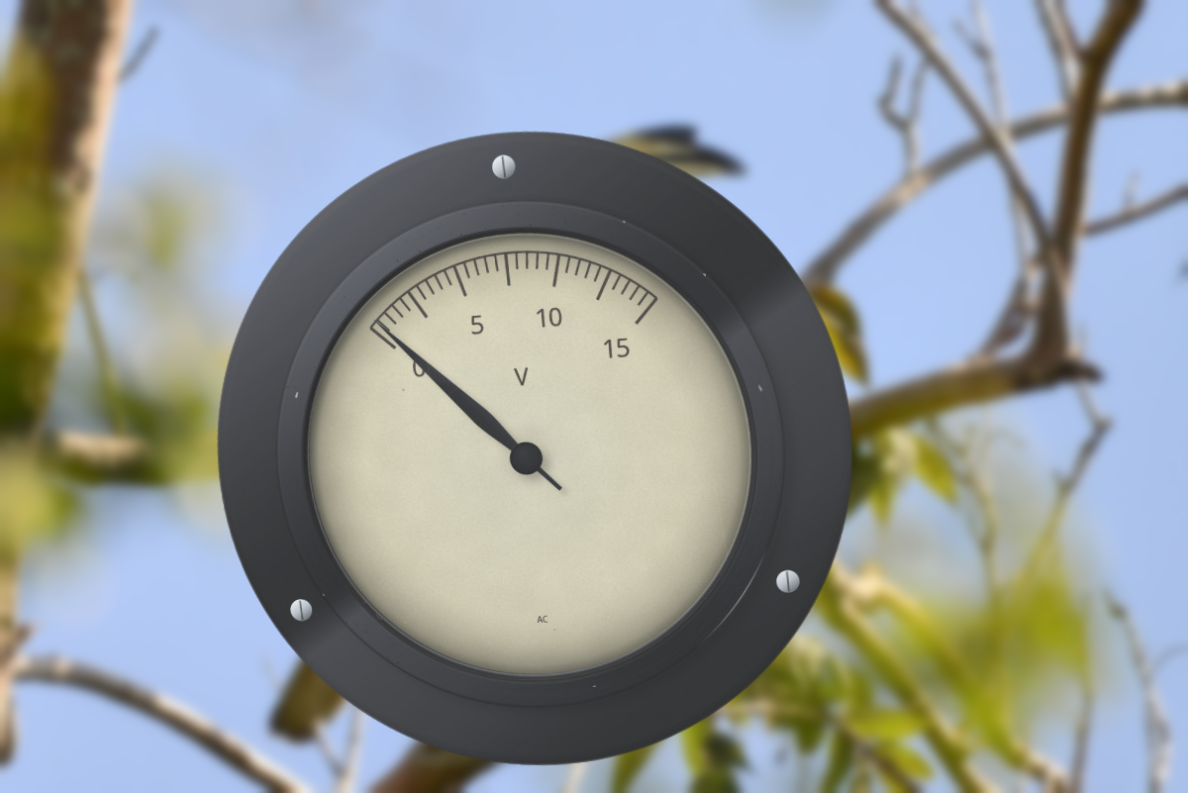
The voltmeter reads 0.5; V
